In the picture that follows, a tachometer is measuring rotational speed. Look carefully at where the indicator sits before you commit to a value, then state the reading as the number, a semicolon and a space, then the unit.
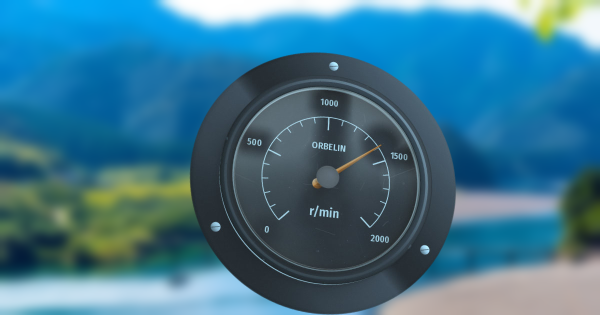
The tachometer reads 1400; rpm
